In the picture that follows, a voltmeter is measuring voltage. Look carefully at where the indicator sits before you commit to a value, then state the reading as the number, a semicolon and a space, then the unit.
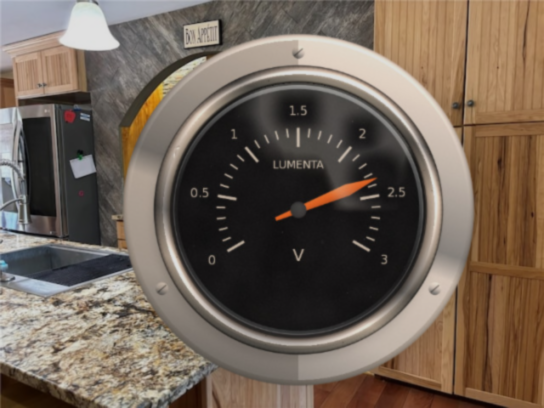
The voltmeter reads 2.35; V
